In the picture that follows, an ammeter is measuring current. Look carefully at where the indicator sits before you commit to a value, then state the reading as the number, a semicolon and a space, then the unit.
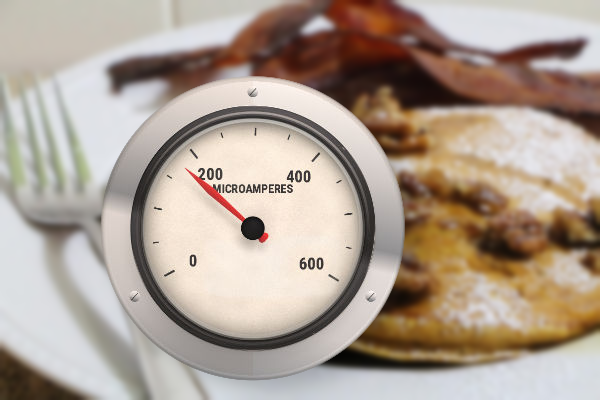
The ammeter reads 175; µA
